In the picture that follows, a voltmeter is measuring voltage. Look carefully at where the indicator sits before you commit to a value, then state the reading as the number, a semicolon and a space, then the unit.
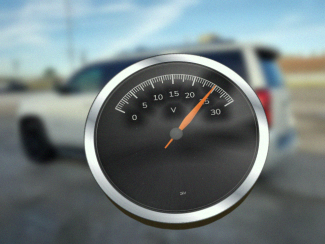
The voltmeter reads 25; V
